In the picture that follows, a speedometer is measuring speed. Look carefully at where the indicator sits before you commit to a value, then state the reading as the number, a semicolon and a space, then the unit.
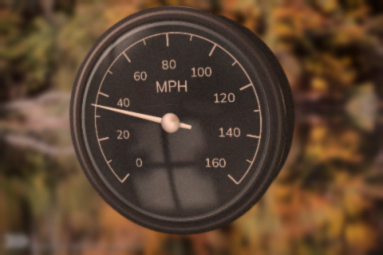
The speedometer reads 35; mph
